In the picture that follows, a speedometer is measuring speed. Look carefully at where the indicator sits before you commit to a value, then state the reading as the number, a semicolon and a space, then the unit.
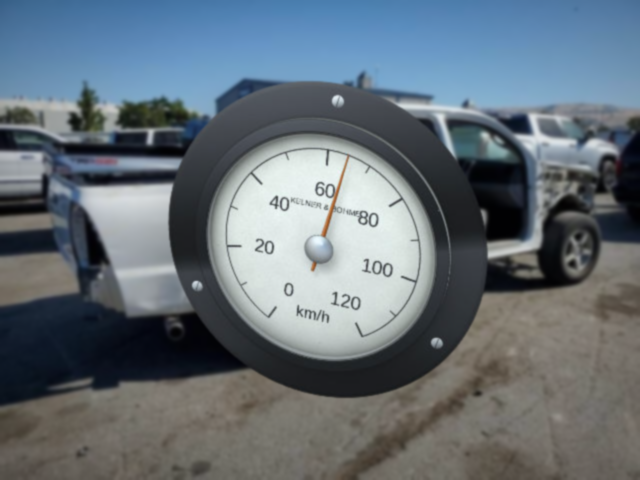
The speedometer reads 65; km/h
